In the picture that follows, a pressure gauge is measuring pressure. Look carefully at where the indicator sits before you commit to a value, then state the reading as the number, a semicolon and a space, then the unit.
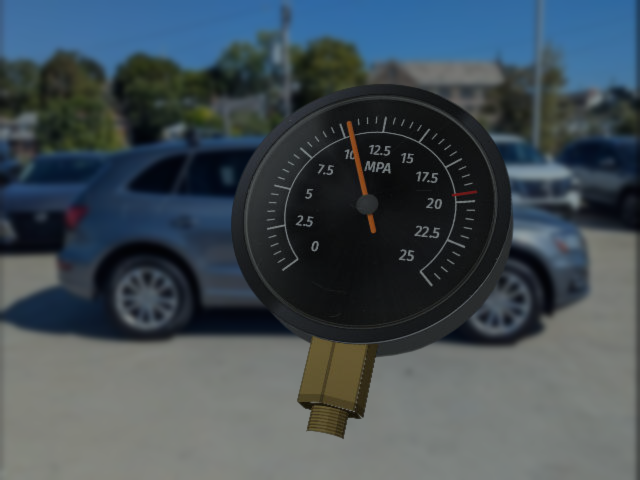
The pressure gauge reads 10.5; MPa
